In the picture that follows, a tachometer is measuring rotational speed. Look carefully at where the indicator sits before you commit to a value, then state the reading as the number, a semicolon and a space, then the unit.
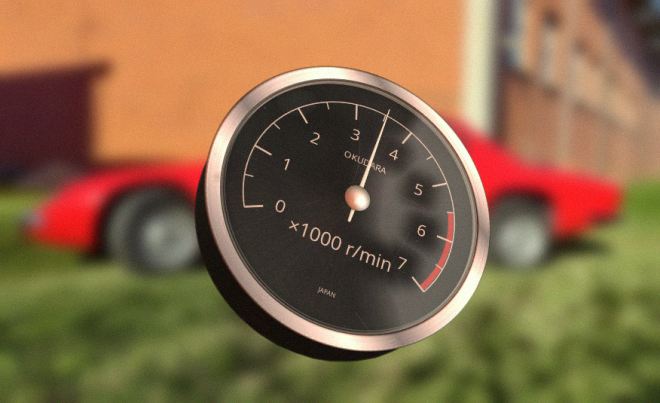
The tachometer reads 3500; rpm
